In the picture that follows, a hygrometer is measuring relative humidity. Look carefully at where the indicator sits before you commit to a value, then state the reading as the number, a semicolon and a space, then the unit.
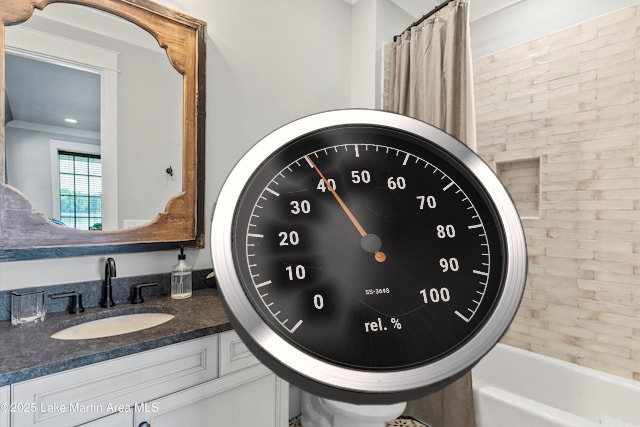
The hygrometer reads 40; %
